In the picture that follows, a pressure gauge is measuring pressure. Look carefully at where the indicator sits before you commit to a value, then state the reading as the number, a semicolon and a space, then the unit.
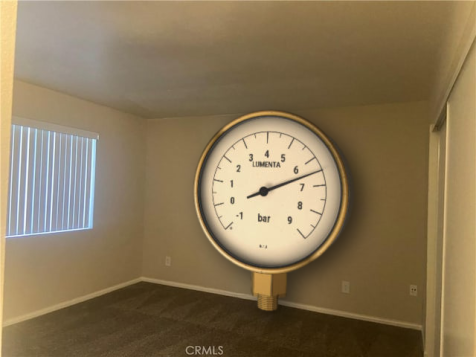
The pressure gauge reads 6.5; bar
